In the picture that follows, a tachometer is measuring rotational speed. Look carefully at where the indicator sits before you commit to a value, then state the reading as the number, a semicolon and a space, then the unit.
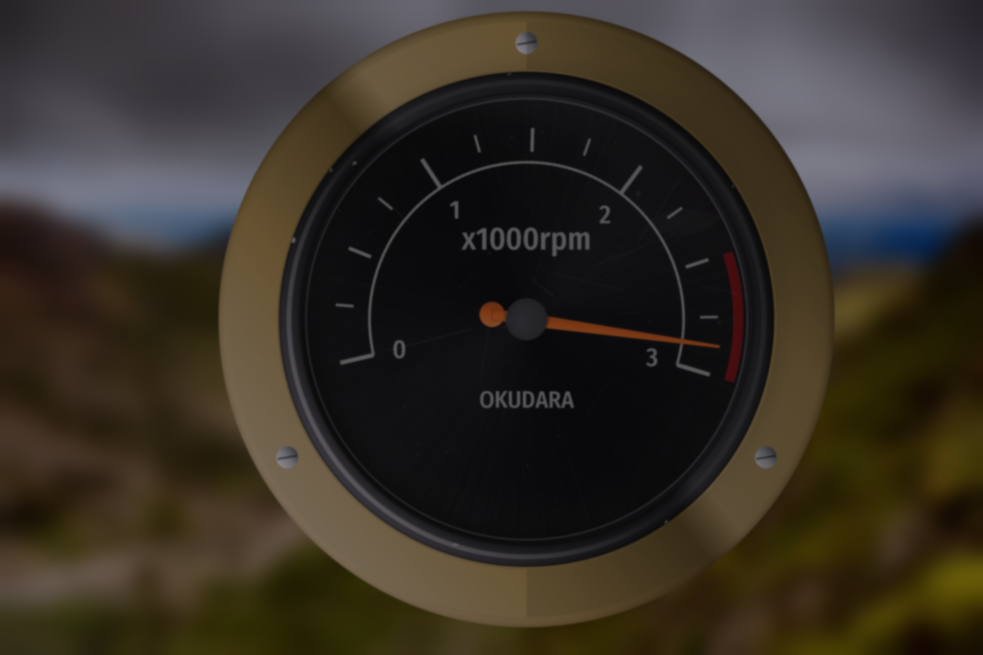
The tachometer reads 2875; rpm
